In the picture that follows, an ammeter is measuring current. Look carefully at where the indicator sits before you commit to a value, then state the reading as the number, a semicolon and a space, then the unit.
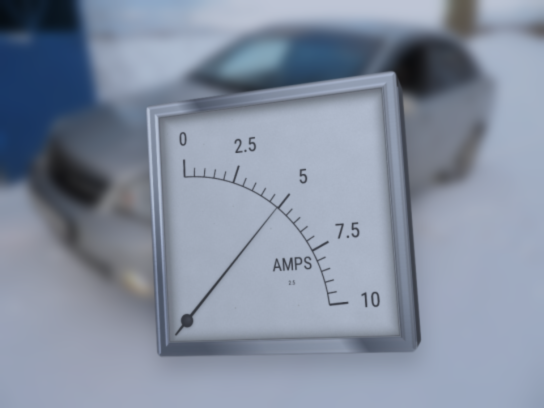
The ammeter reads 5; A
